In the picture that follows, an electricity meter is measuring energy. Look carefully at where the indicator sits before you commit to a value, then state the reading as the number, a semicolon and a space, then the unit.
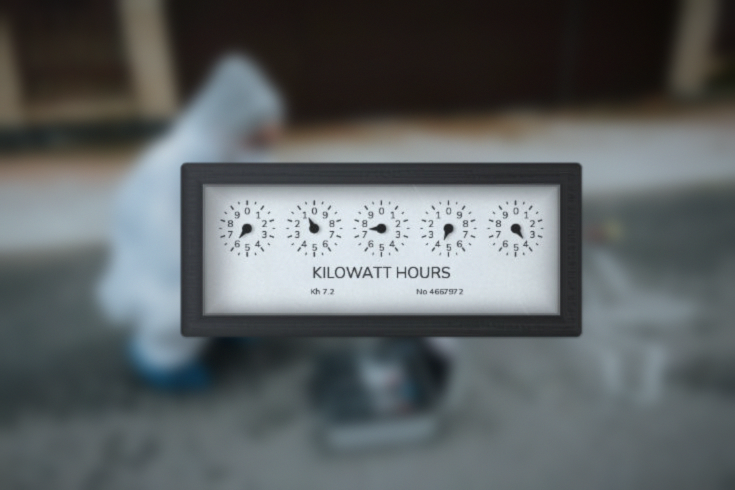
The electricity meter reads 60744; kWh
